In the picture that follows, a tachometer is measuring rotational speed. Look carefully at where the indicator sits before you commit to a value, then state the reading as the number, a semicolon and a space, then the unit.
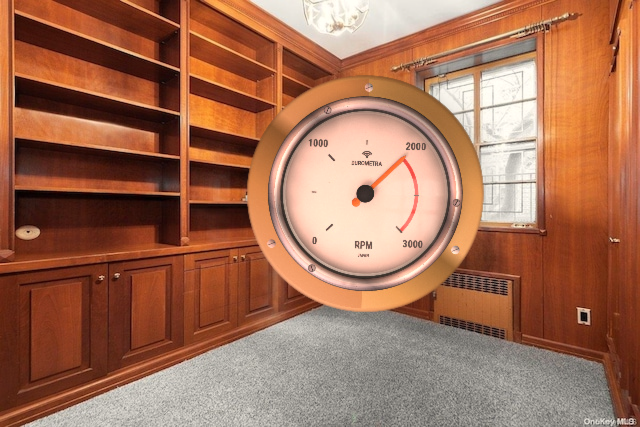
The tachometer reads 2000; rpm
